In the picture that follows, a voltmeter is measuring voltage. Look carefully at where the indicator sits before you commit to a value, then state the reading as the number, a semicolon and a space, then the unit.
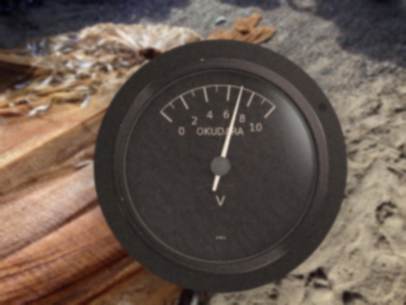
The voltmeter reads 7; V
